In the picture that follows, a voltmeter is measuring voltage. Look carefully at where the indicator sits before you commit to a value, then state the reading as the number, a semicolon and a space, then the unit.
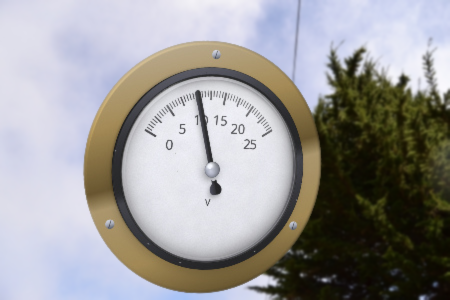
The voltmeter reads 10; V
